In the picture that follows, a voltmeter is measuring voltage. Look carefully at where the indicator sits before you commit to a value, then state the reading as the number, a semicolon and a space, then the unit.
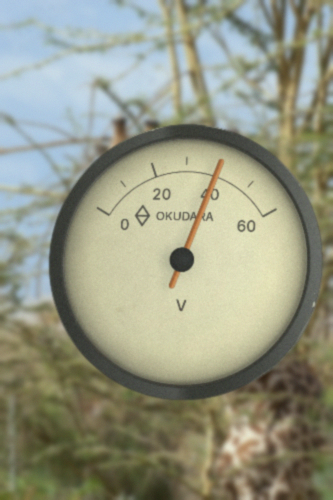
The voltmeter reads 40; V
